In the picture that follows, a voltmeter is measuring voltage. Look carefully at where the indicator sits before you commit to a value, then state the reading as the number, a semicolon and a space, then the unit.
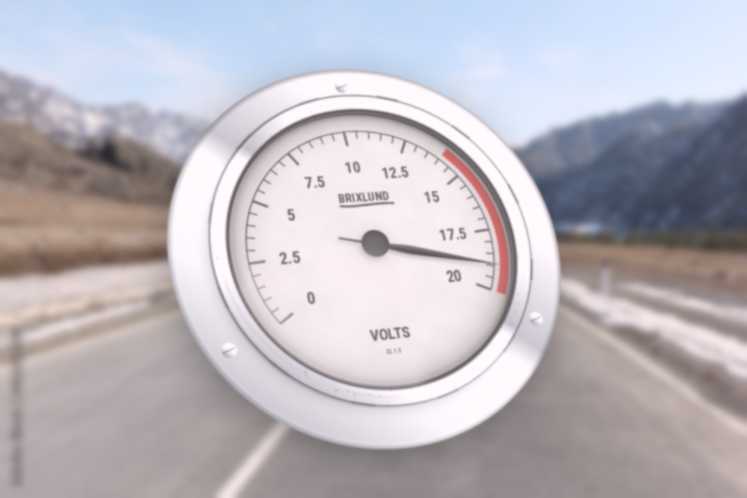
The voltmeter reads 19; V
